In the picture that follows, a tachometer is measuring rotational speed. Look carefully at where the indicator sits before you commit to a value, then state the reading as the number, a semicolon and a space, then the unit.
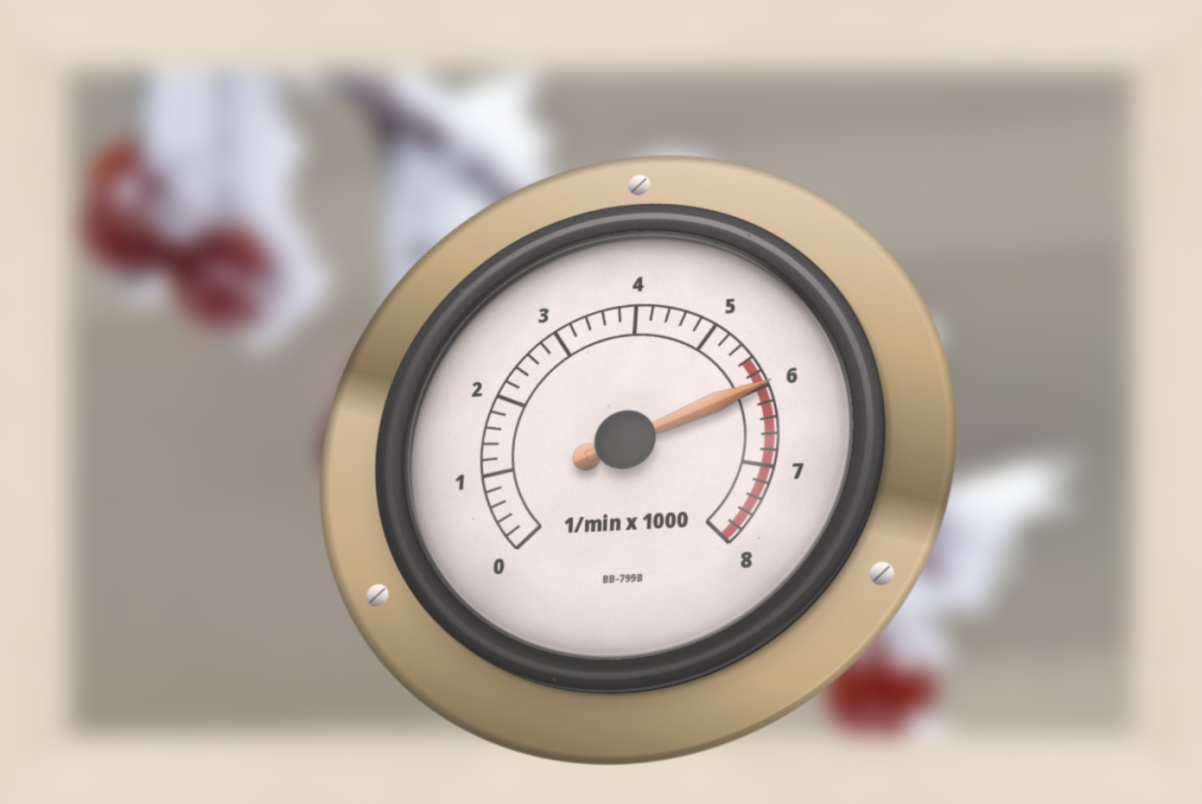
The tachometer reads 6000; rpm
